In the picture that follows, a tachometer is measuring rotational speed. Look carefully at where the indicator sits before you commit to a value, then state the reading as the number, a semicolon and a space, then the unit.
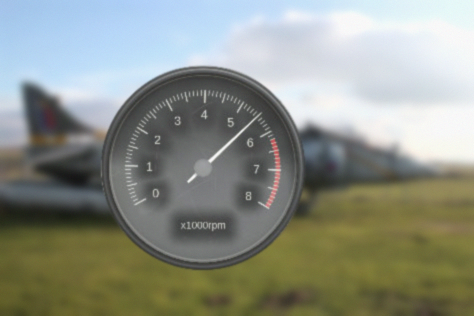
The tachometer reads 5500; rpm
